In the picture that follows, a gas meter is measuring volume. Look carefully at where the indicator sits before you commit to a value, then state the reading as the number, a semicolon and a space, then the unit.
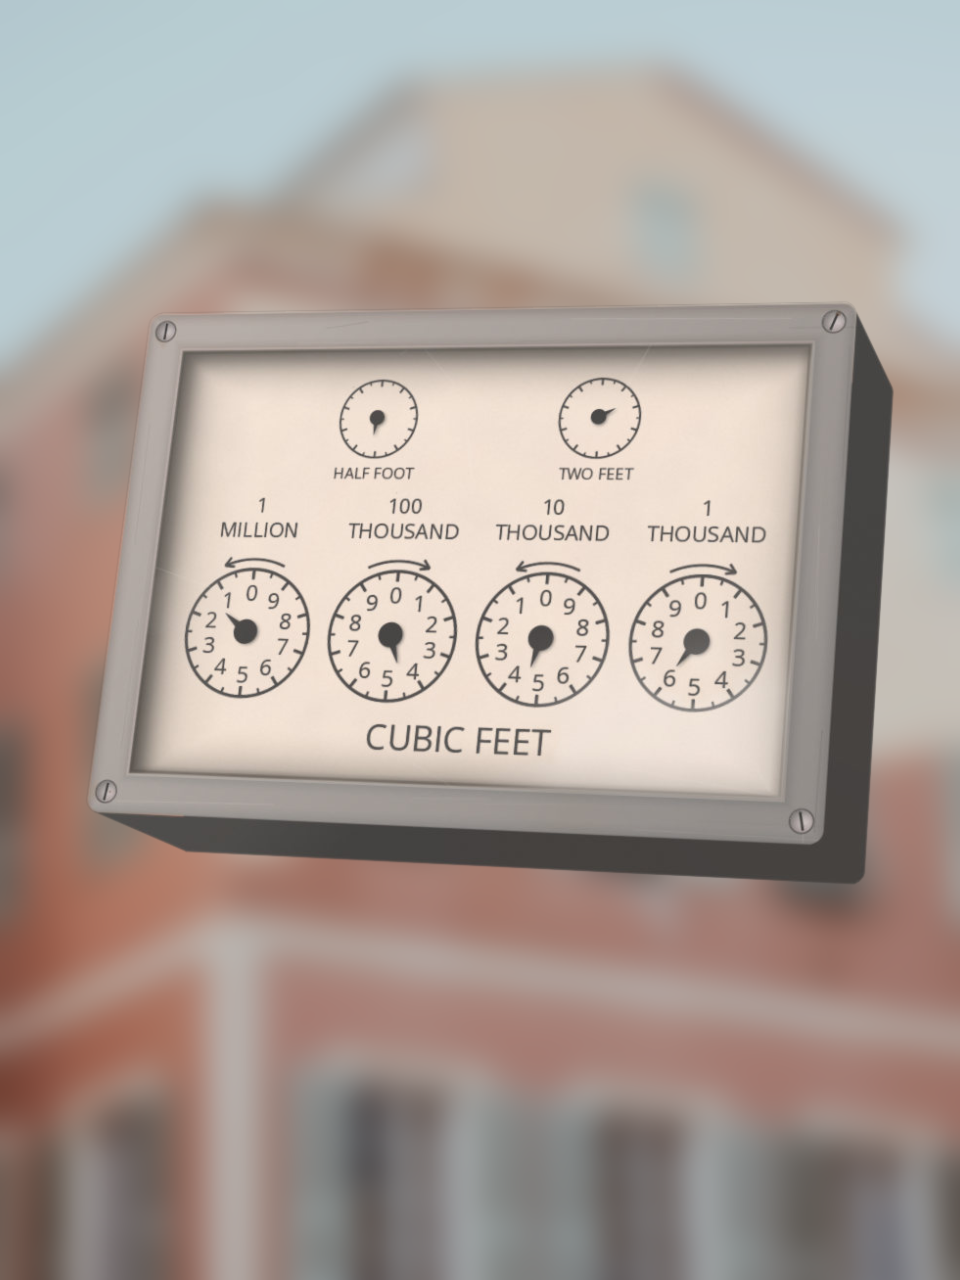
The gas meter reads 144600; ft³
